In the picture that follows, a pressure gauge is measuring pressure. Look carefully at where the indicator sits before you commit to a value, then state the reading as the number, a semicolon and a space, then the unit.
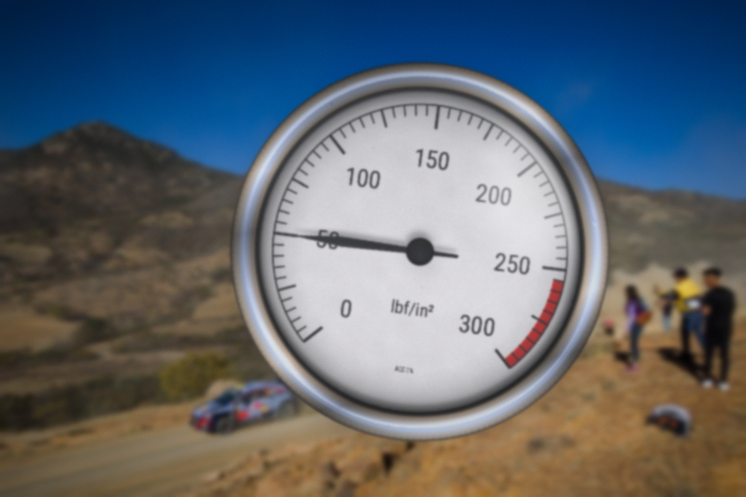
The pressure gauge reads 50; psi
